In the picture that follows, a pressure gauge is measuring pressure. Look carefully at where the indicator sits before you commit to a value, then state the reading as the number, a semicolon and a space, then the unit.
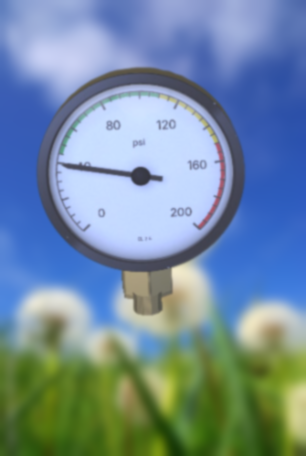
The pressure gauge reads 40; psi
